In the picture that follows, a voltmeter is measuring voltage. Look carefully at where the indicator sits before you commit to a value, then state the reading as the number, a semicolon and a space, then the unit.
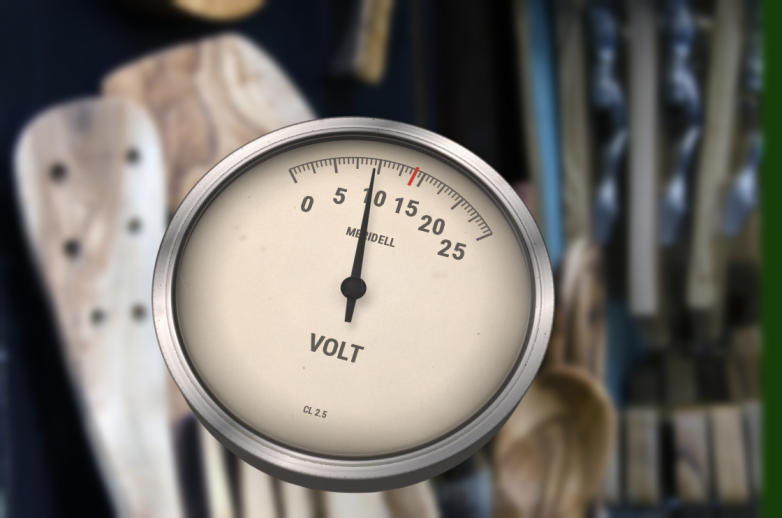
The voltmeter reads 9.5; V
